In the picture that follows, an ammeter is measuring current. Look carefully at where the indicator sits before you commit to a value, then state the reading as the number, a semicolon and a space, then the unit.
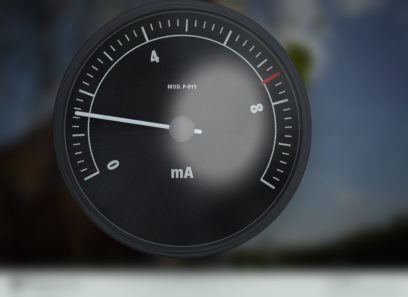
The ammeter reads 1.5; mA
